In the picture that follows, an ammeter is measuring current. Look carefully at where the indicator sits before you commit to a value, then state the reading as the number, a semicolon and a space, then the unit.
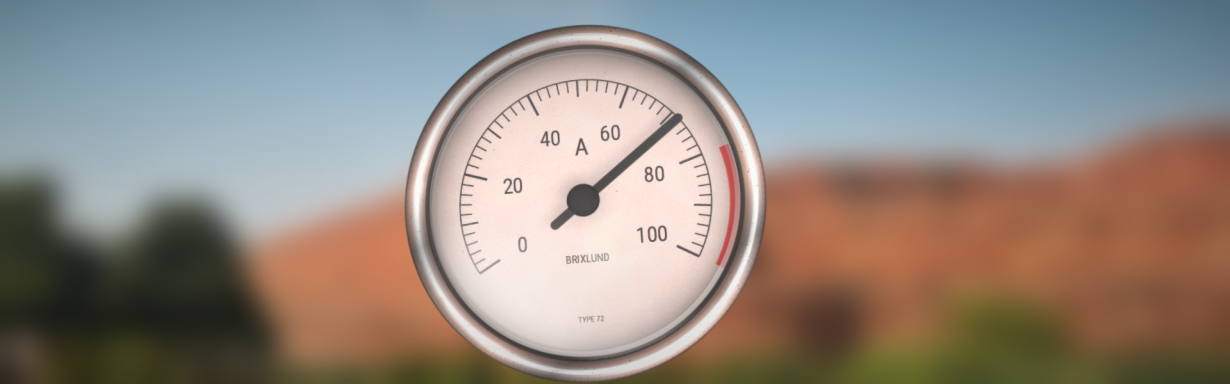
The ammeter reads 72; A
